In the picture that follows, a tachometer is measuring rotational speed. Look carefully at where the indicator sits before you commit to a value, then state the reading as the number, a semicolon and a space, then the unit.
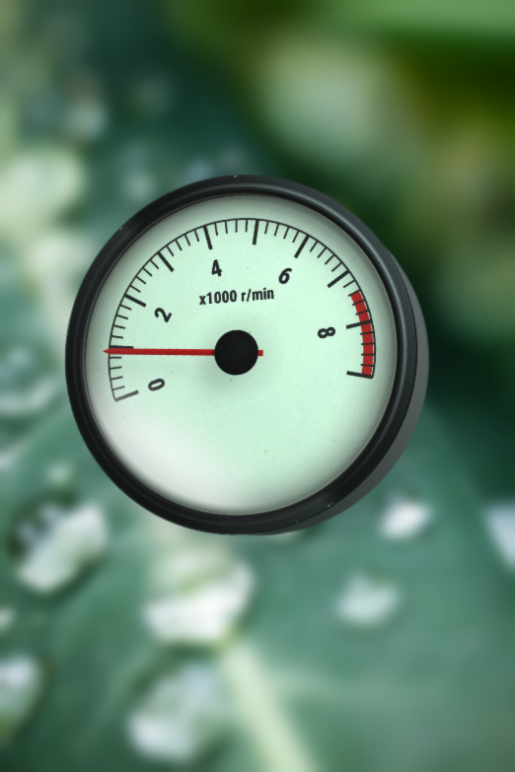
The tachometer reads 900; rpm
